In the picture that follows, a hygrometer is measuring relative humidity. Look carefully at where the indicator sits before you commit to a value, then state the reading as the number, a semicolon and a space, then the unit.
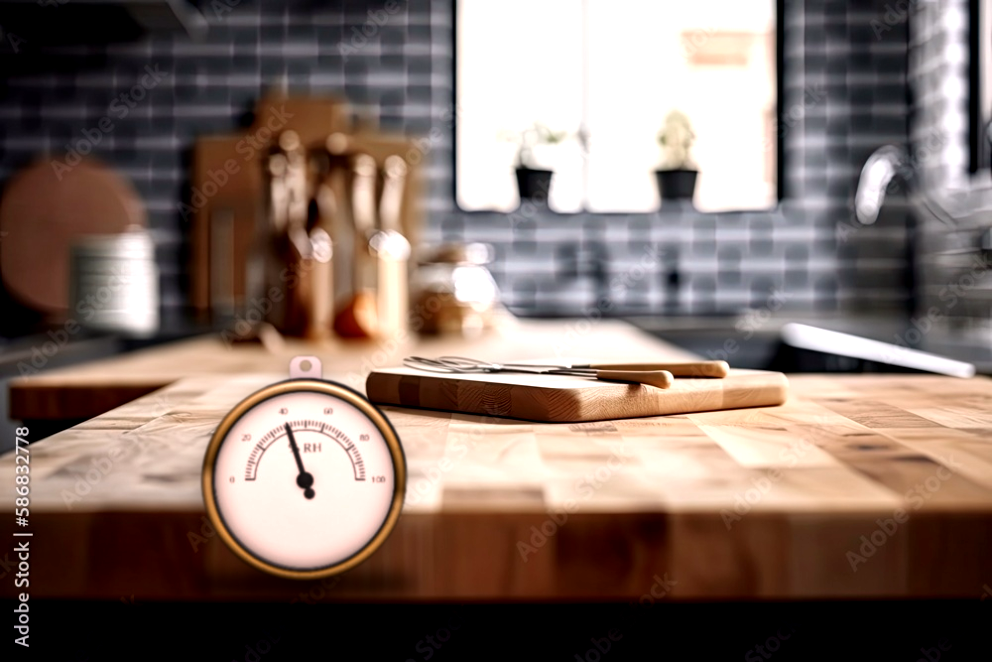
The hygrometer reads 40; %
